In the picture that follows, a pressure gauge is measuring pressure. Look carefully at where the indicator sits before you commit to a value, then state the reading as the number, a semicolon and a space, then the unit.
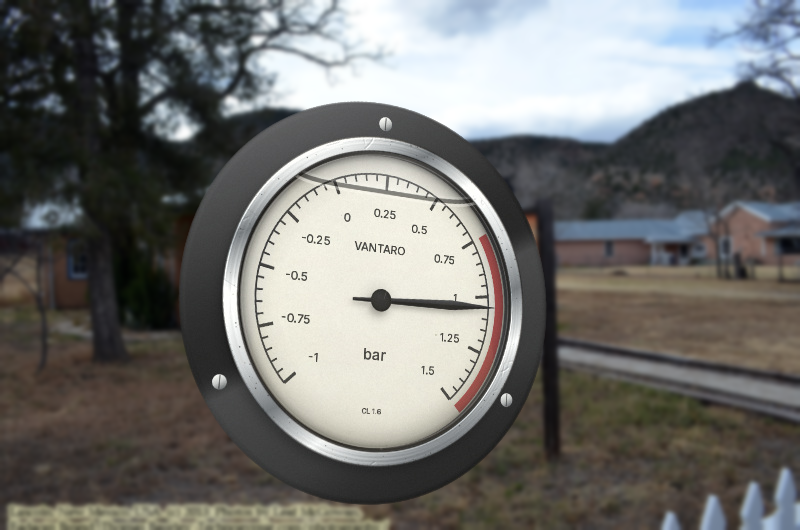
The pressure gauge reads 1.05; bar
